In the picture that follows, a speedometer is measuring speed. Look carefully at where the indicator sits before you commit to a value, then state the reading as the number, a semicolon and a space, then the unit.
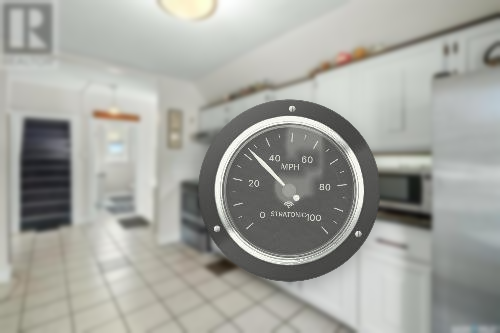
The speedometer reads 32.5; mph
